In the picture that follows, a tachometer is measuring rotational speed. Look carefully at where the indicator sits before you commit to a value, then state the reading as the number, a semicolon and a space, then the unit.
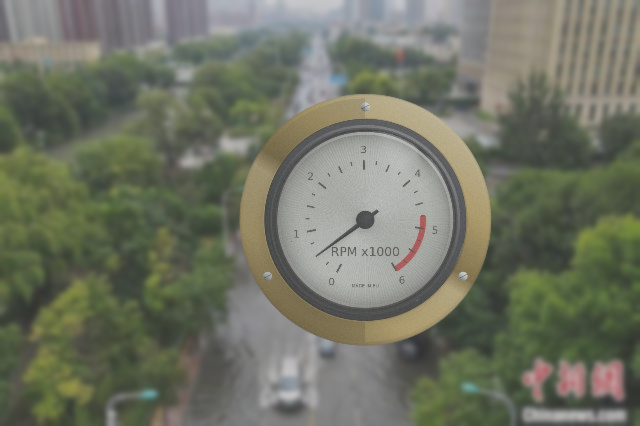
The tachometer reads 500; rpm
